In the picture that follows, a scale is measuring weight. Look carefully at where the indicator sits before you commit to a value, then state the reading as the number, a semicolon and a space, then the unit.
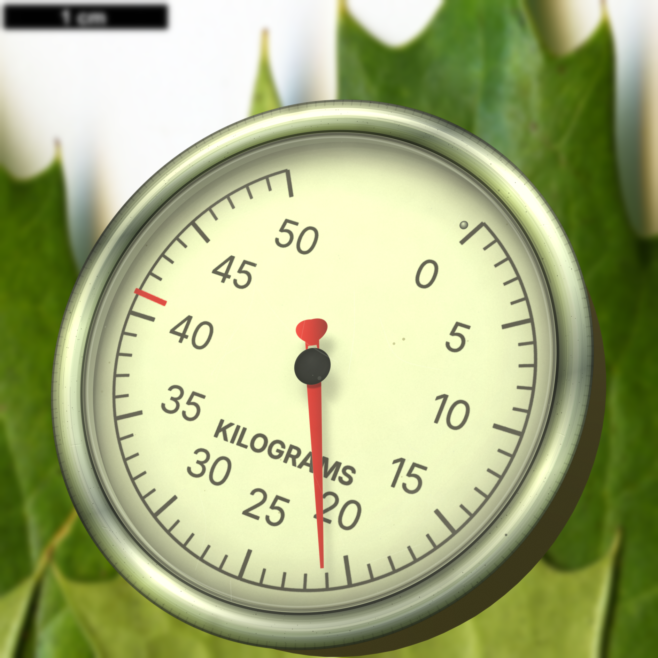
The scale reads 21; kg
